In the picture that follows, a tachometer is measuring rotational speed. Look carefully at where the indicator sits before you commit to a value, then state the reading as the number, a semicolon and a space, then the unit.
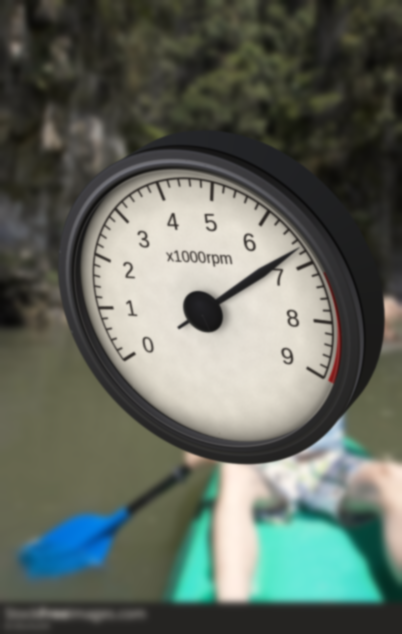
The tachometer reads 6700; rpm
